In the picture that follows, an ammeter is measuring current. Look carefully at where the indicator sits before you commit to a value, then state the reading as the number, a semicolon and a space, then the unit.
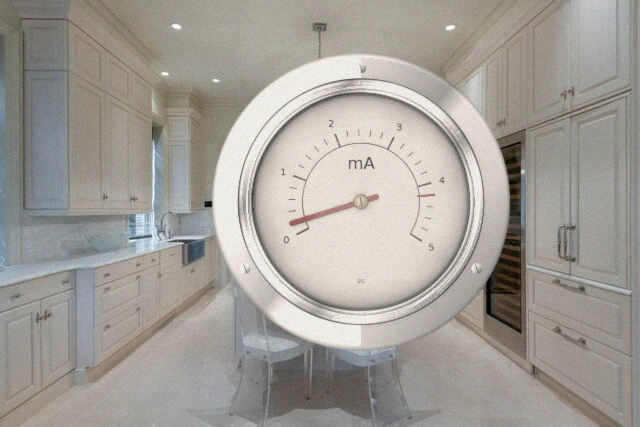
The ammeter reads 0.2; mA
